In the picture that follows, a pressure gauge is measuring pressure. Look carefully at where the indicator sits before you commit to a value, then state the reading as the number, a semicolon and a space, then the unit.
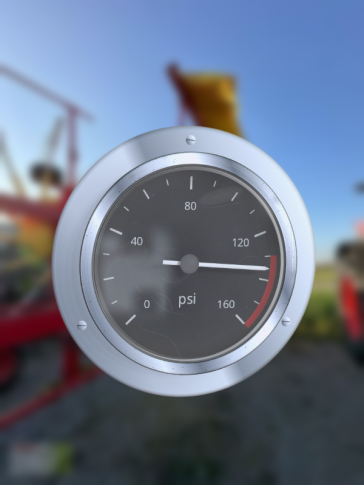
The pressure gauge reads 135; psi
